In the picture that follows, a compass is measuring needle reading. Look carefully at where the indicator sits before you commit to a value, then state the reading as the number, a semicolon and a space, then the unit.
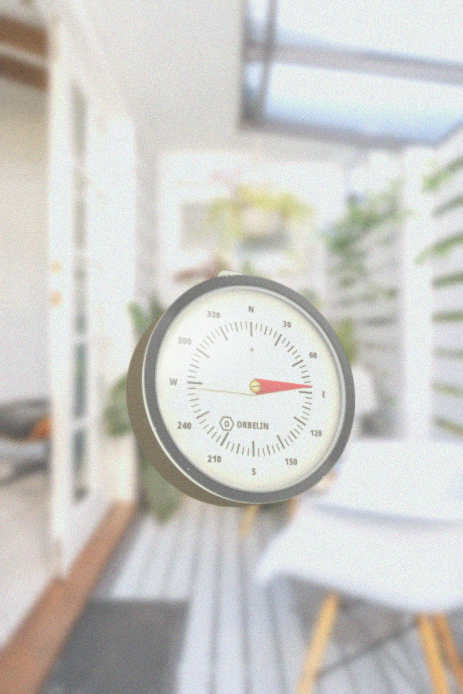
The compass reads 85; °
